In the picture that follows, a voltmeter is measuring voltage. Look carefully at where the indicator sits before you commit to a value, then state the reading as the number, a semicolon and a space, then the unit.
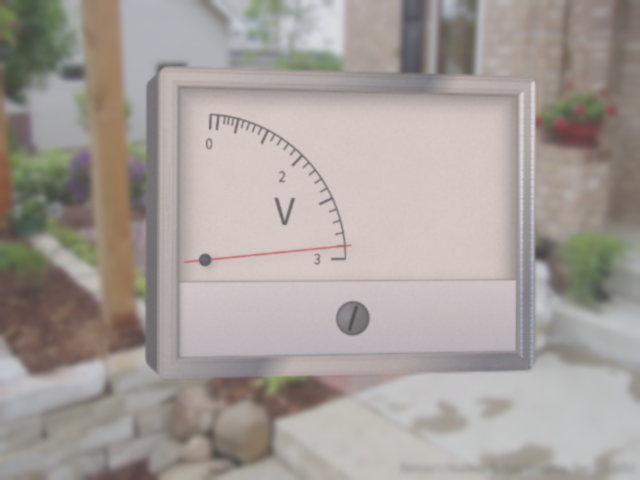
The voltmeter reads 2.9; V
